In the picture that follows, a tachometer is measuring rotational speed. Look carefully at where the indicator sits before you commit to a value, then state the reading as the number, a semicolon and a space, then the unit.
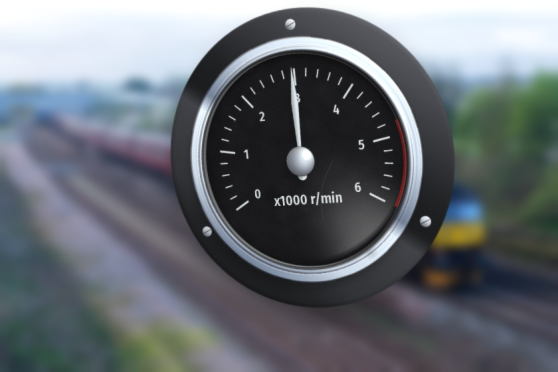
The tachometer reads 3000; rpm
